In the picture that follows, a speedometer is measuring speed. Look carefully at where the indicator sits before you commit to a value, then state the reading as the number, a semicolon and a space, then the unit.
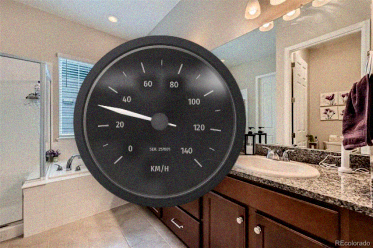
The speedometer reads 30; km/h
